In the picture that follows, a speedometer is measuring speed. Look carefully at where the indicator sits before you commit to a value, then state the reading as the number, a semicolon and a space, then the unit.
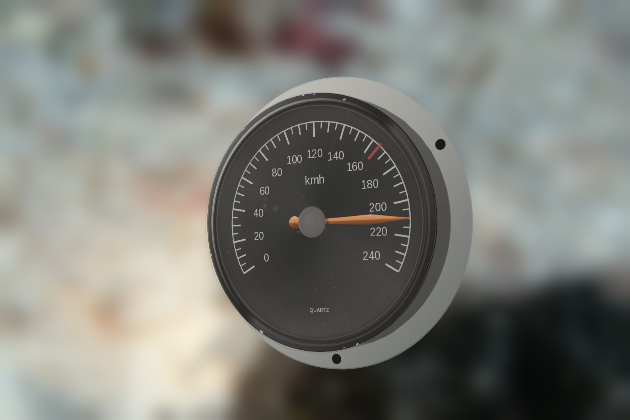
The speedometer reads 210; km/h
